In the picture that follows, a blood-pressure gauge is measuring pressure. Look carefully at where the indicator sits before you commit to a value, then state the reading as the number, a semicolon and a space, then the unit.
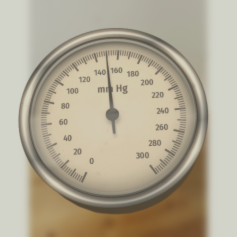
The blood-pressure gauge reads 150; mmHg
